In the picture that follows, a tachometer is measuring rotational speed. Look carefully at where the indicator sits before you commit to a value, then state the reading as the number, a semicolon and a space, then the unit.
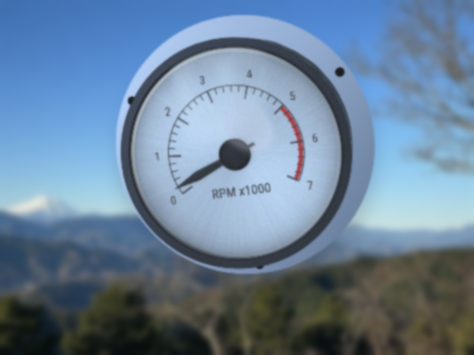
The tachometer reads 200; rpm
